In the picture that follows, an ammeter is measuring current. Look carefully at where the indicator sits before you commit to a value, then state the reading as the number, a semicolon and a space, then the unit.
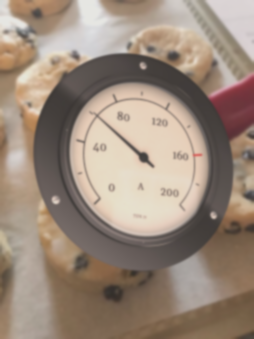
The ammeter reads 60; A
